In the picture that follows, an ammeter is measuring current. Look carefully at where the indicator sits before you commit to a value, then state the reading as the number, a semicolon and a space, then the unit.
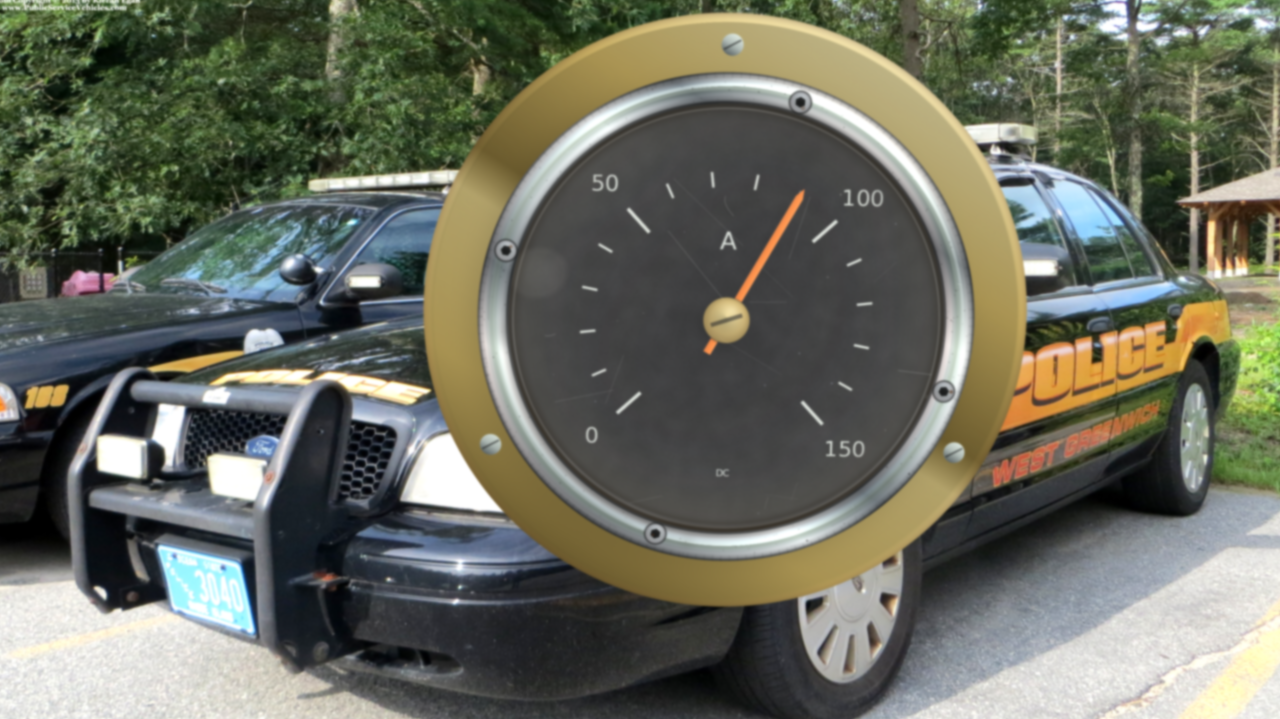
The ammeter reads 90; A
